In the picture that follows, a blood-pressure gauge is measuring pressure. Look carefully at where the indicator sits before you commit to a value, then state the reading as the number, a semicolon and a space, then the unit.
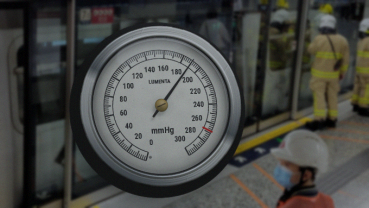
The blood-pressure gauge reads 190; mmHg
